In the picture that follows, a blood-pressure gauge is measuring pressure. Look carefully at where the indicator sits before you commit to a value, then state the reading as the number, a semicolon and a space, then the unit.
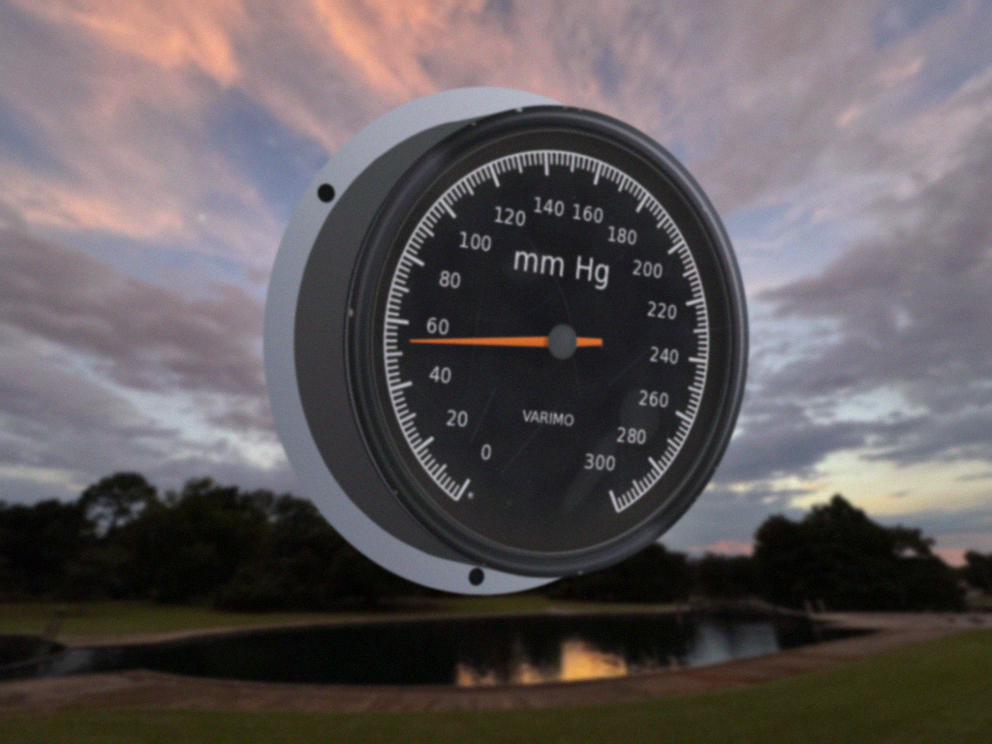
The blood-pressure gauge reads 54; mmHg
